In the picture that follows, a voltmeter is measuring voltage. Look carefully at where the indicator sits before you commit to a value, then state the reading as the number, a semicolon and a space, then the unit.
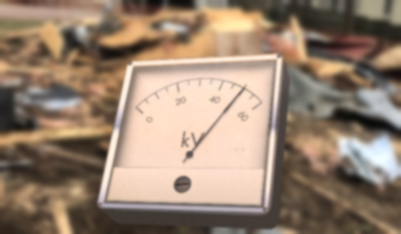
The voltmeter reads 50; kV
